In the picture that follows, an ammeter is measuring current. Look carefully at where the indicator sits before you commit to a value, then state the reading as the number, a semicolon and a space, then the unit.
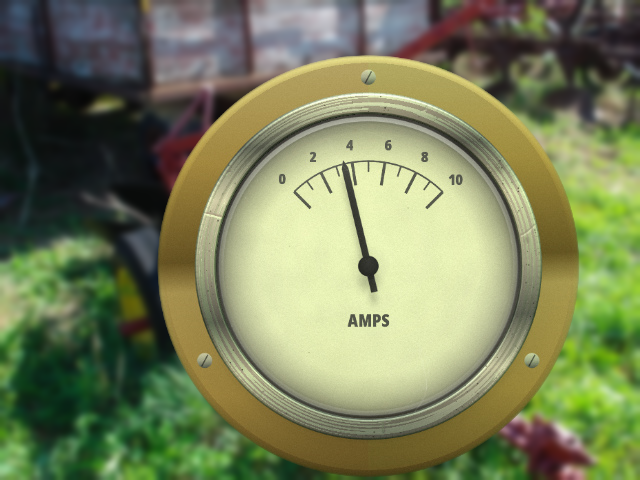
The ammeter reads 3.5; A
